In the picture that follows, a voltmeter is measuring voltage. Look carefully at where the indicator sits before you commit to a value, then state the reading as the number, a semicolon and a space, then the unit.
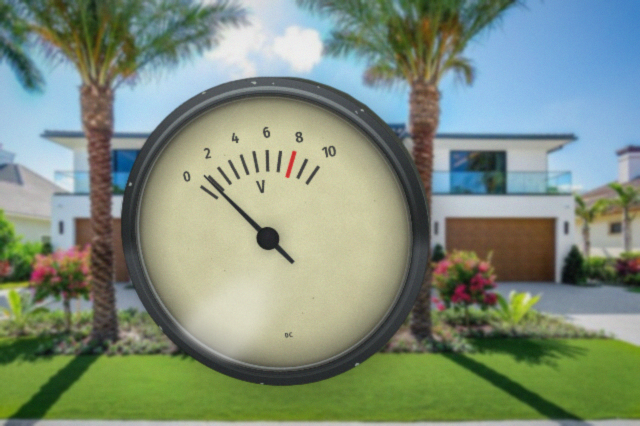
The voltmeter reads 1; V
